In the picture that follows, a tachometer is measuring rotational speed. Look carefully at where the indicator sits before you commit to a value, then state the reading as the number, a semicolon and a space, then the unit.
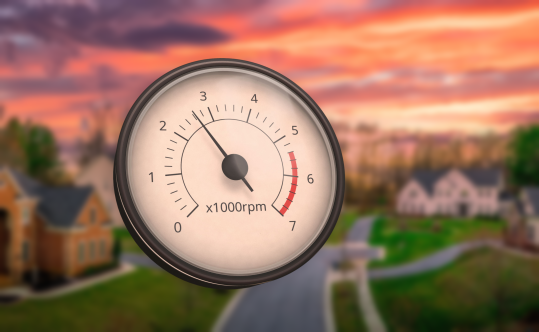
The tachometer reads 2600; rpm
